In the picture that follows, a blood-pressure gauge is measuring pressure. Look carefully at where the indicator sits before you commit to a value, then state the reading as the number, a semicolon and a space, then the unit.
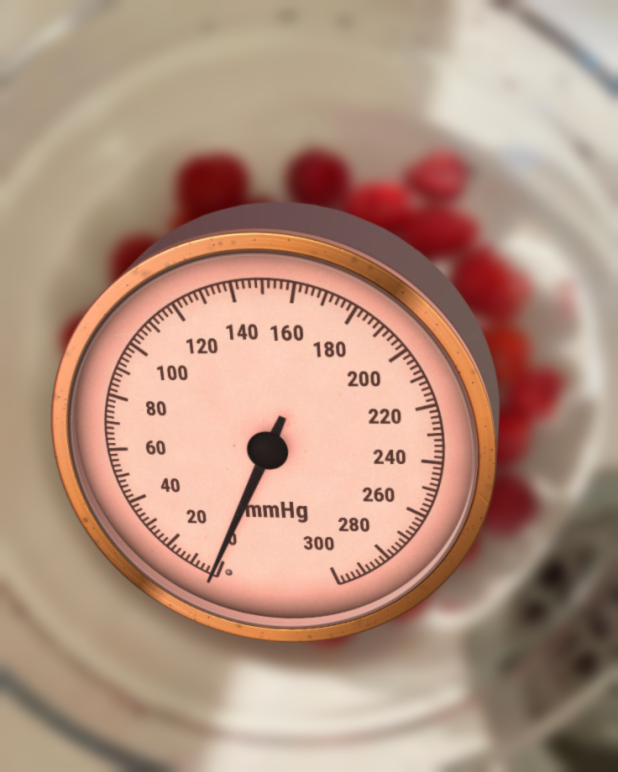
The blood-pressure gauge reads 2; mmHg
